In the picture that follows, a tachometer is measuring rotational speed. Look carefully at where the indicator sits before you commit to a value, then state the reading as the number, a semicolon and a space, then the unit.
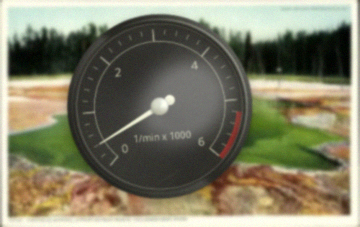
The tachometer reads 400; rpm
